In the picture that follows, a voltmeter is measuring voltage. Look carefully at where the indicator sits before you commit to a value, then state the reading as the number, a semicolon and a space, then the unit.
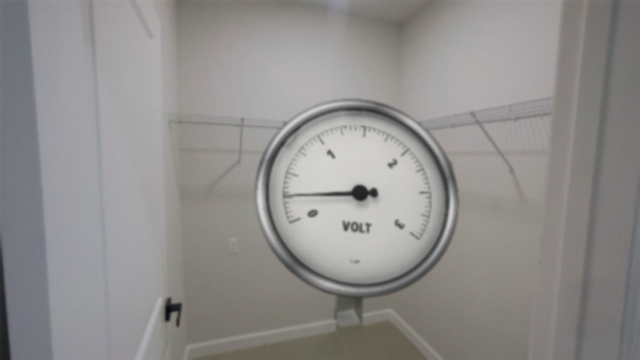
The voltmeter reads 0.25; V
